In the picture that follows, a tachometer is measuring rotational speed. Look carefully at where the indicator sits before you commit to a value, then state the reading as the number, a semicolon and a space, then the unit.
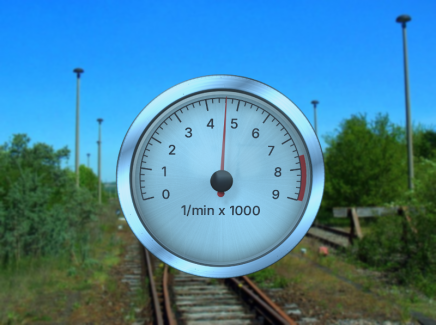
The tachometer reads 4600; rpm
